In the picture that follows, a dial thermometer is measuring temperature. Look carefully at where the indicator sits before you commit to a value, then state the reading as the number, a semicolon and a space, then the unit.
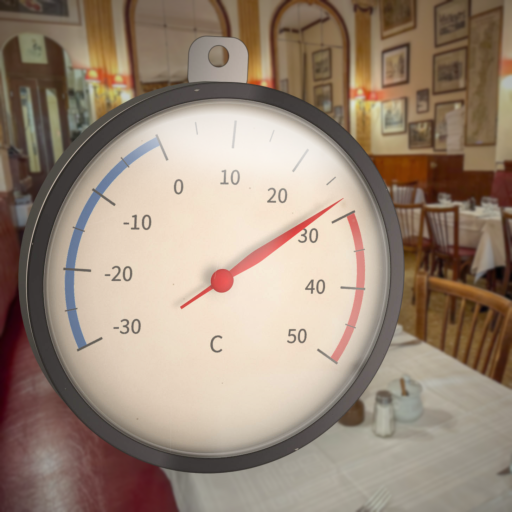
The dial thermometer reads 27.5; °C
